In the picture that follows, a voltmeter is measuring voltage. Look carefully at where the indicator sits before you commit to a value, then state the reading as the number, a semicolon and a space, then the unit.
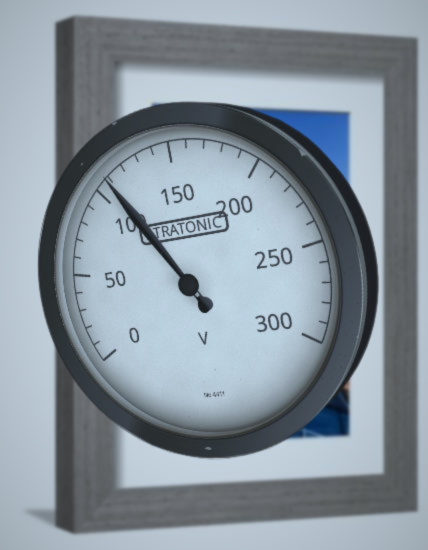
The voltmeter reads 110; V
